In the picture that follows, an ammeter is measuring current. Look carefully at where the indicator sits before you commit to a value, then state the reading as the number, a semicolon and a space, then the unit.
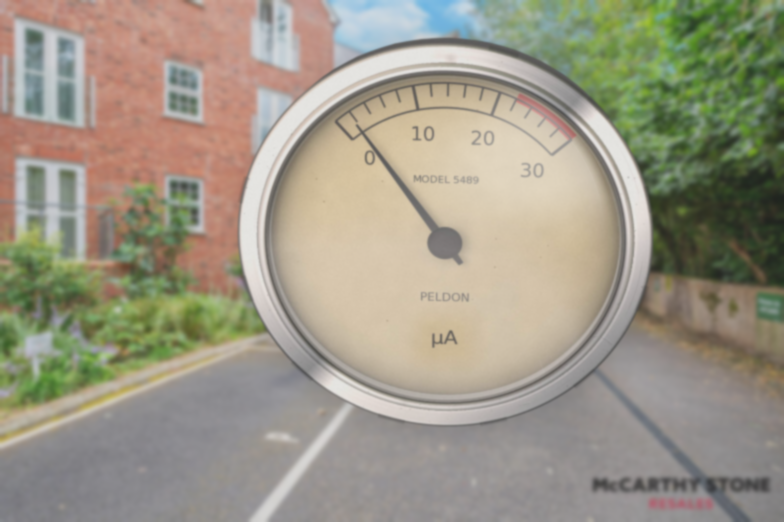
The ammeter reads 2; µA
